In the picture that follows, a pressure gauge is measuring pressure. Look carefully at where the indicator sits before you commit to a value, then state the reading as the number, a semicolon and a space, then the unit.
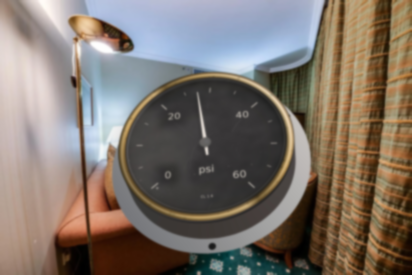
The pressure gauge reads 27.5; psi
